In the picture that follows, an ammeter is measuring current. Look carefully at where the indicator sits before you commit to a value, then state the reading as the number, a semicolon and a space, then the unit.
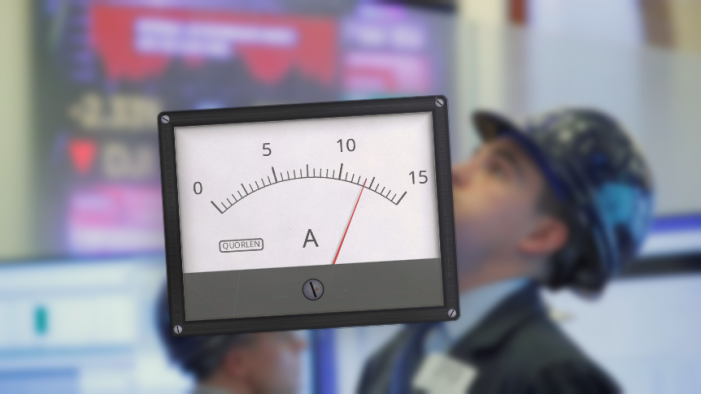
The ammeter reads 12; A
